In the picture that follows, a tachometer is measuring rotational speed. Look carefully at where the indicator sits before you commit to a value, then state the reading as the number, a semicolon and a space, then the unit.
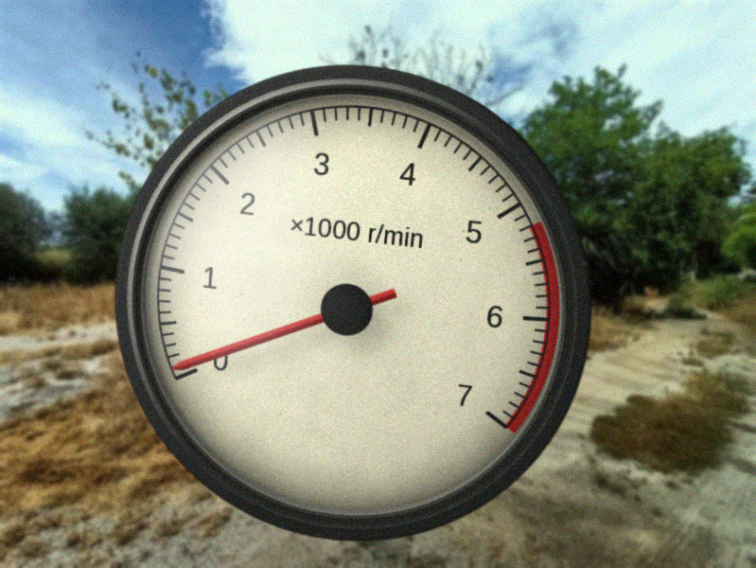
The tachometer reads 100; rpm
